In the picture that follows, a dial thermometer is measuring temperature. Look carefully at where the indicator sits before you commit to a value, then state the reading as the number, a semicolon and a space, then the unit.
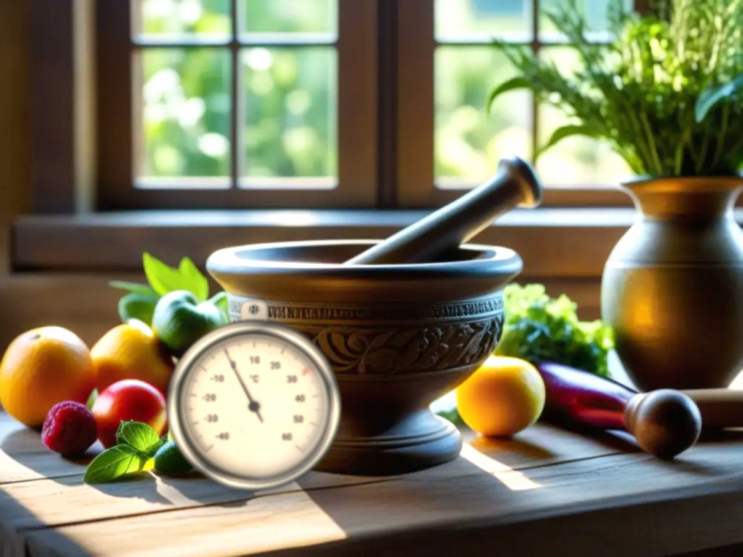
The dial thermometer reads 0; °C
